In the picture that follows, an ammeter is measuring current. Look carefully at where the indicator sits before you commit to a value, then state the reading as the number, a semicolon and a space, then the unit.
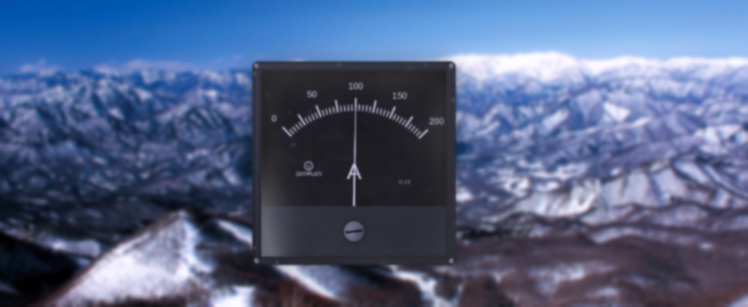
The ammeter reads 100; A
